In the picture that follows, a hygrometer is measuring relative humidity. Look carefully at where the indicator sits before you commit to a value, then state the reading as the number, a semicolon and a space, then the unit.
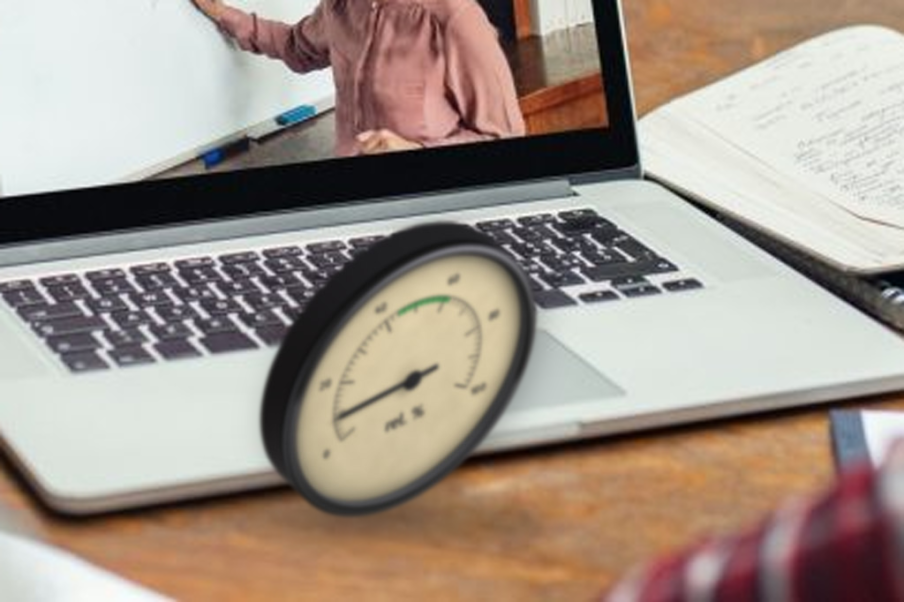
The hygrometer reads 10; %
